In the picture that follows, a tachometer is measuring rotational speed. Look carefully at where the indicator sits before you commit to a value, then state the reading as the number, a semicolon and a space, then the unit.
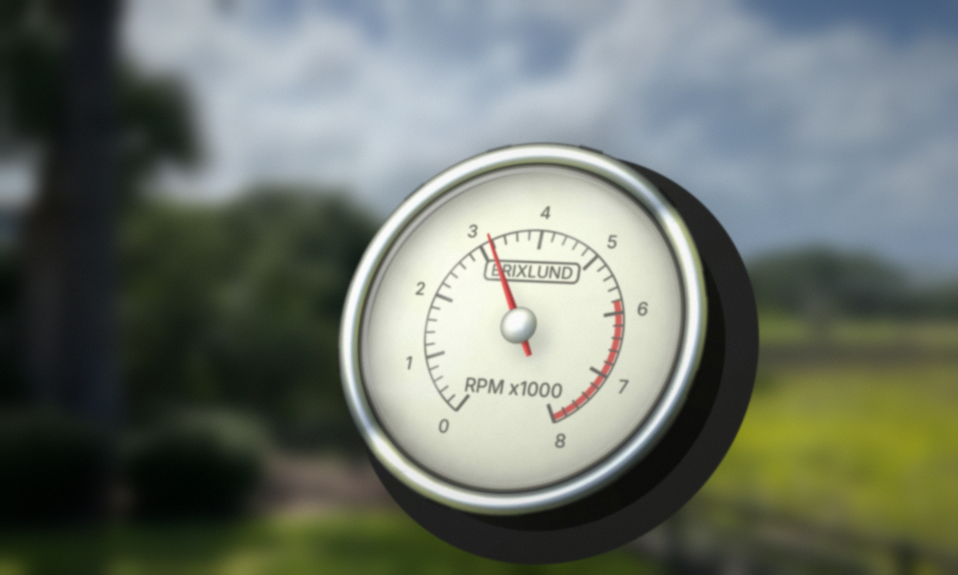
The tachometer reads 3200; rpm
